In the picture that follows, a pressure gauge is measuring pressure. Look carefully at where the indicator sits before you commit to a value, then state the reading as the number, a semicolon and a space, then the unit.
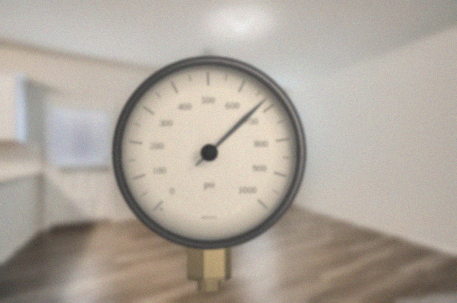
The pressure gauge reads 675; psi
